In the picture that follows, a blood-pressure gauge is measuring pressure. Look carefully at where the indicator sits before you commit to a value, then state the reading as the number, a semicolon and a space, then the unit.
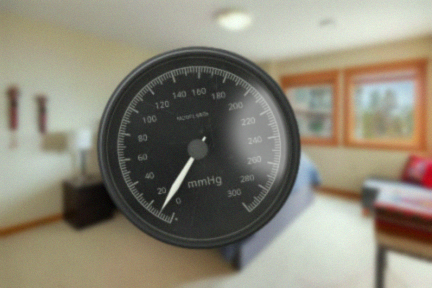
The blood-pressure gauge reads 10; mmHg
